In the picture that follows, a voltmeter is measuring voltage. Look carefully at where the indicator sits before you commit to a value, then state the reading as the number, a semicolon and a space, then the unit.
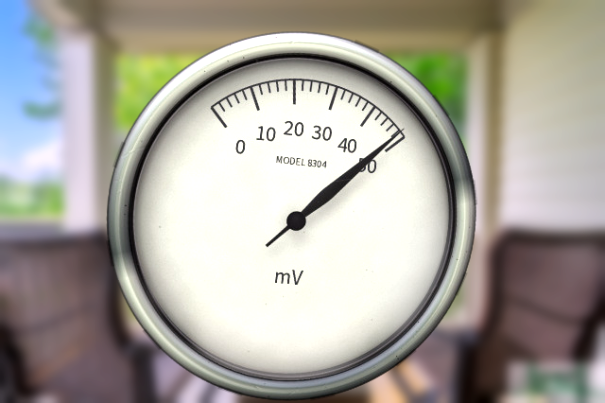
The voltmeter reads 48; mV
